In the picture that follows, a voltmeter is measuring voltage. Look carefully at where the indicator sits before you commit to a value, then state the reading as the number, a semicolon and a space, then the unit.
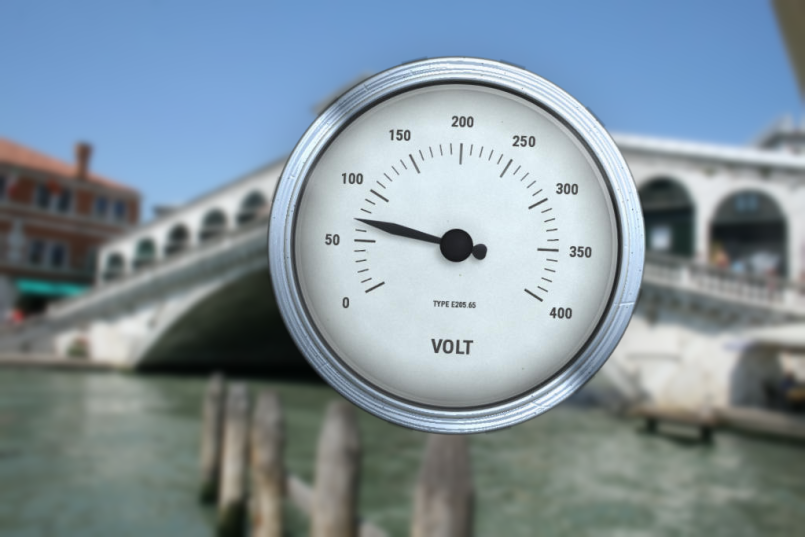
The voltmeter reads 70; V
